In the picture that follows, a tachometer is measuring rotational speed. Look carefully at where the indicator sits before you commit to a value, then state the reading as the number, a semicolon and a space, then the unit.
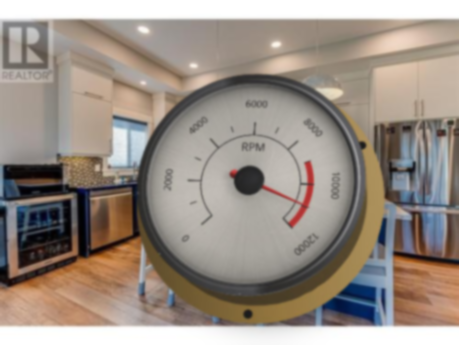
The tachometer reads 11000; rpm
